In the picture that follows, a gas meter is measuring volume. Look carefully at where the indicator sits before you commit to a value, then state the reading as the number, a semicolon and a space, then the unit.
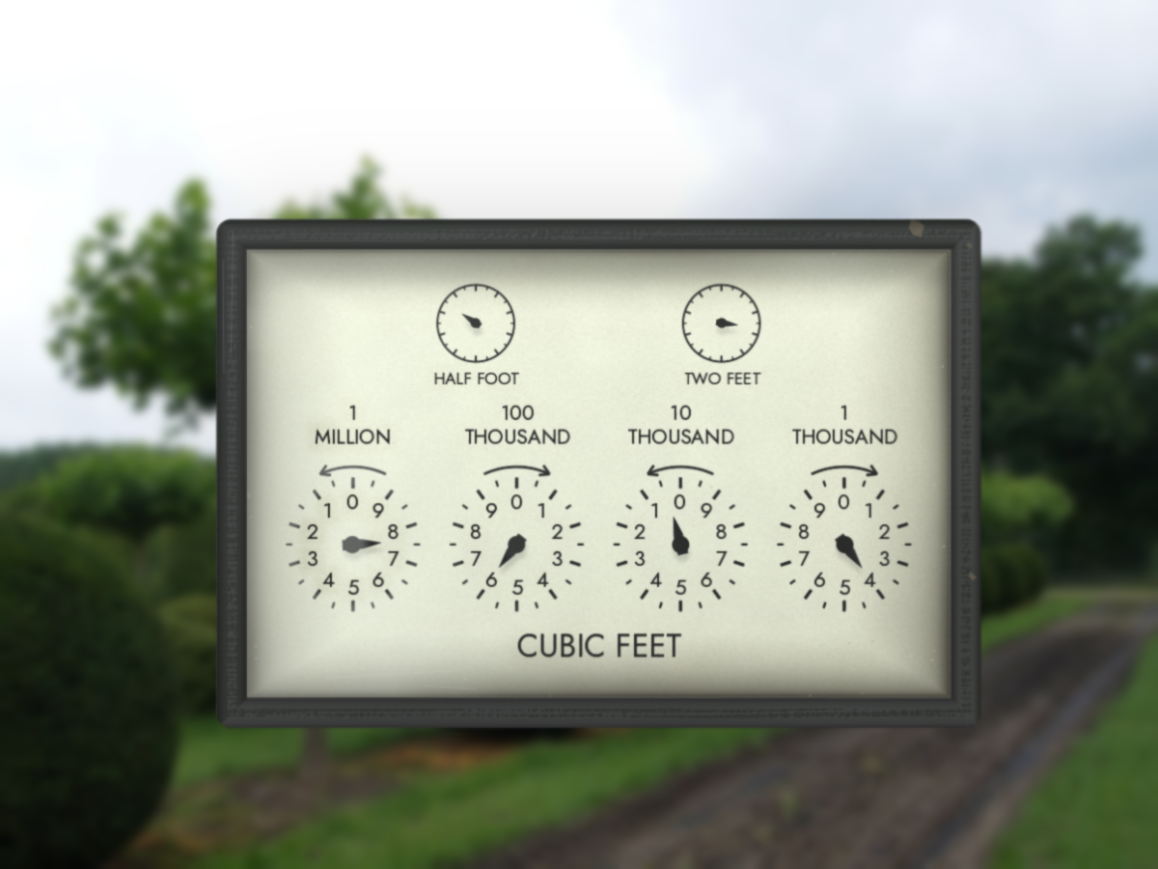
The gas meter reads 760400; ft³
